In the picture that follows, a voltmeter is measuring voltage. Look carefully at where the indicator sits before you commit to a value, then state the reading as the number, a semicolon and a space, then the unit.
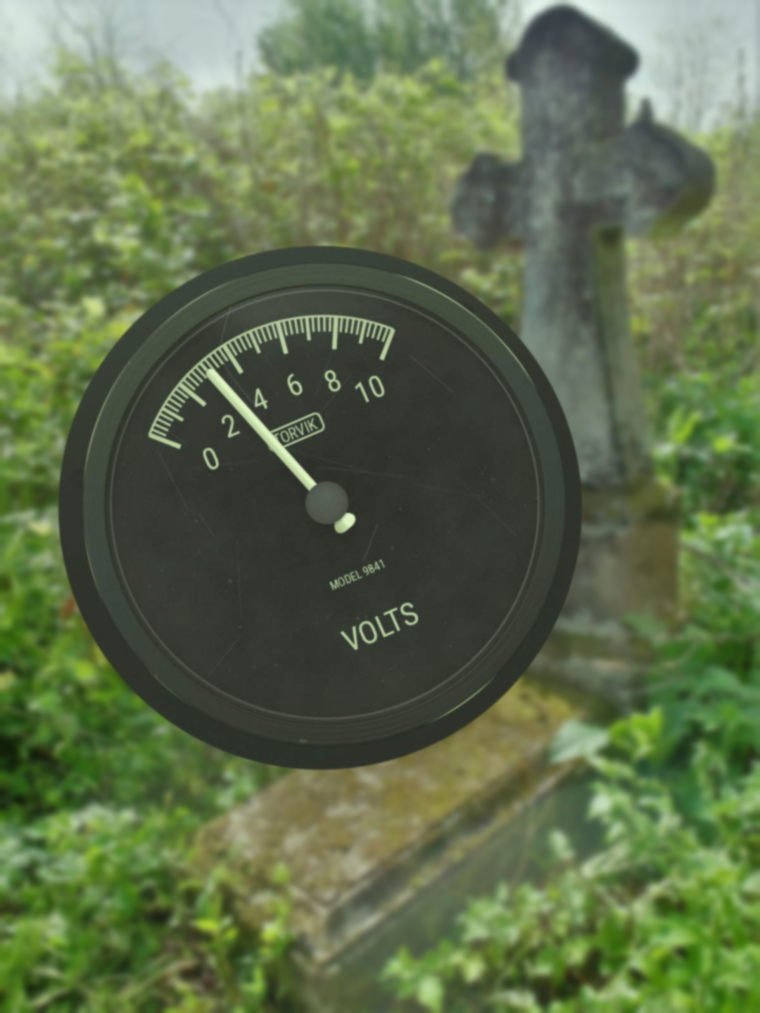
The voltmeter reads 3; V
